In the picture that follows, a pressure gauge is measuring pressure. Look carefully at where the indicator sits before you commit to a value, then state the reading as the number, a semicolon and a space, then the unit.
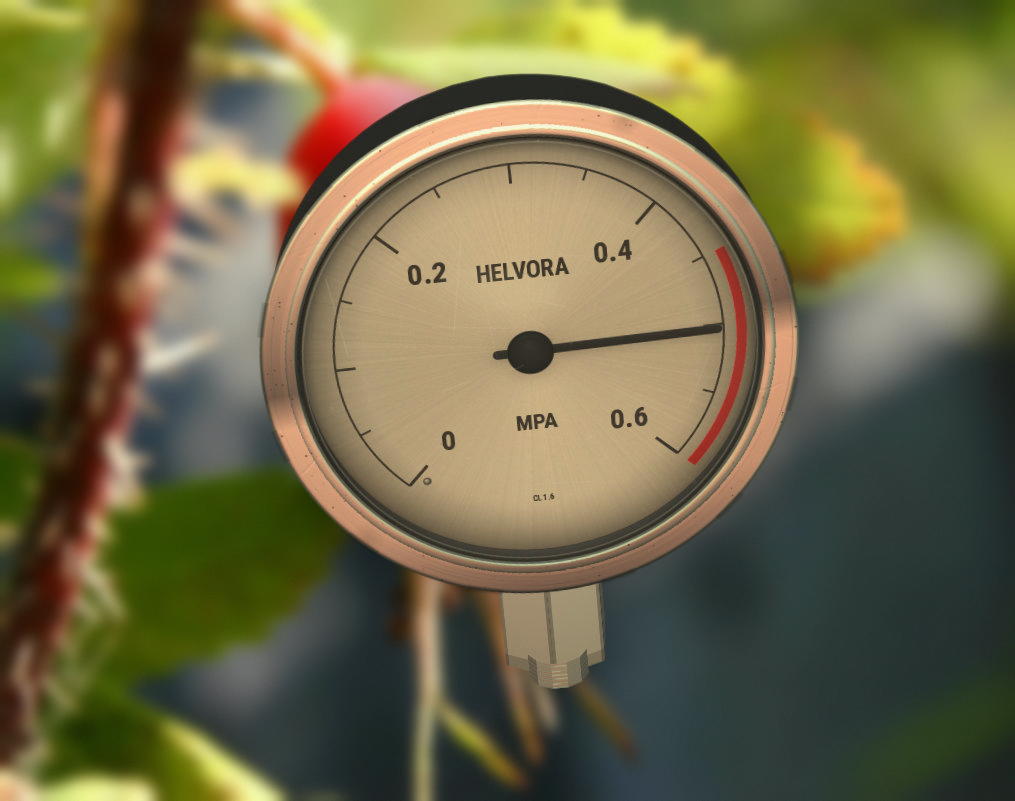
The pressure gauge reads 0.5; MPa
